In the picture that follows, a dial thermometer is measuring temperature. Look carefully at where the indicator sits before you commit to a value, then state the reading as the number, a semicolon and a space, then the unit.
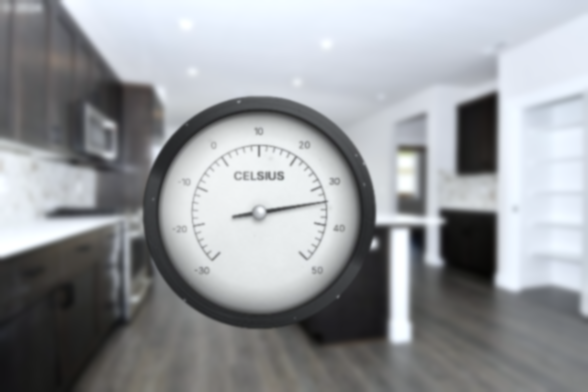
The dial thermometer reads 34; °C
